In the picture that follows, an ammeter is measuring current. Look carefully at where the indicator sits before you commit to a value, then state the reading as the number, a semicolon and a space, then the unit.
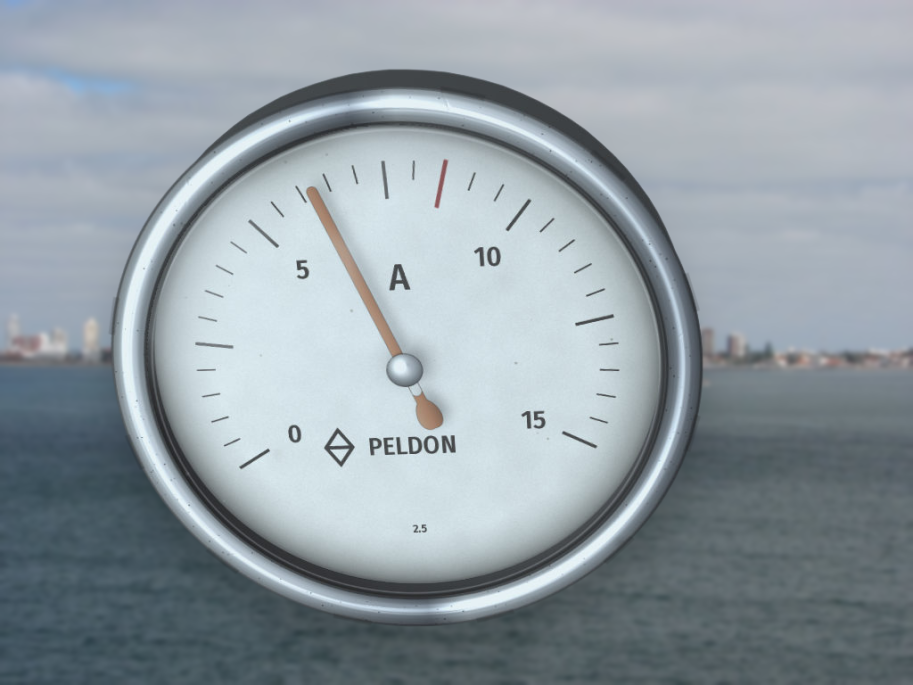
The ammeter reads 6.25; A
